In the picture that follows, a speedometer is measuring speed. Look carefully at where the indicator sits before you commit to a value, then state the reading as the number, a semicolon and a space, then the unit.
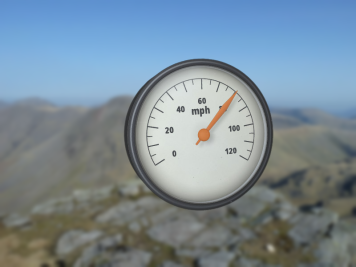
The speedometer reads 80; mph
